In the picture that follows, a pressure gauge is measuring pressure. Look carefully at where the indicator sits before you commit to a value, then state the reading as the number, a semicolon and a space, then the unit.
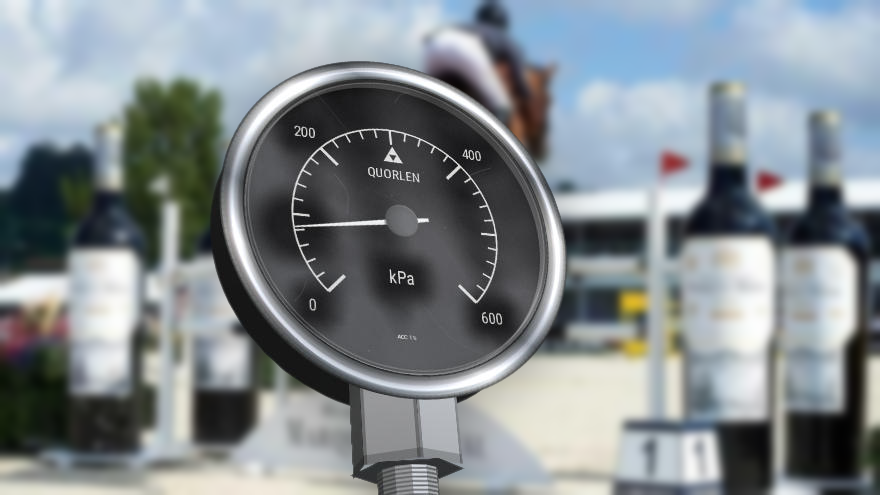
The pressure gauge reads 80; kPa
